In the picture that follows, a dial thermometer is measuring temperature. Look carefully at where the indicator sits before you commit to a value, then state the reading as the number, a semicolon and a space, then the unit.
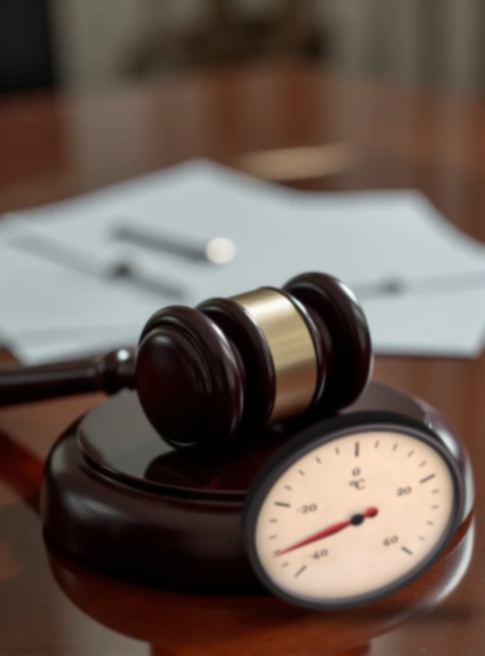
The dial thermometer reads -32; °C
